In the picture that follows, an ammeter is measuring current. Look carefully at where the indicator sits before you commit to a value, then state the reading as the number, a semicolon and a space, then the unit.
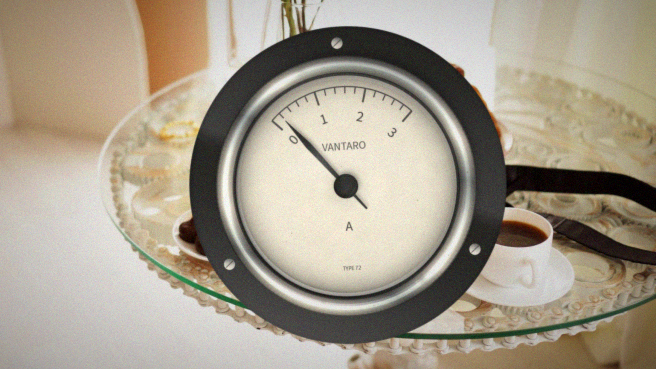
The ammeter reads 0.2; A
